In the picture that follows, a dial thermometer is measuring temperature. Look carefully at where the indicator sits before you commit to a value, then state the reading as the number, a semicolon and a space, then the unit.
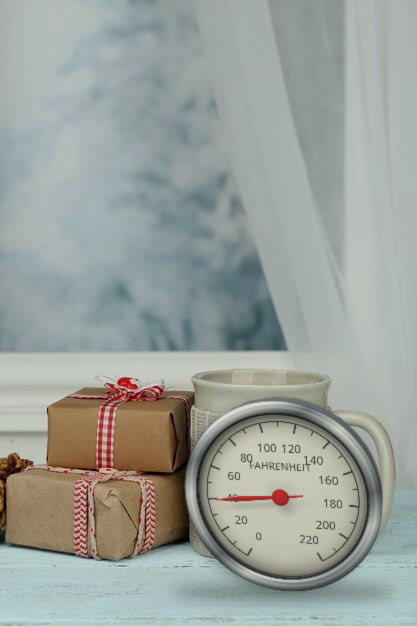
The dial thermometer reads 40; °F
